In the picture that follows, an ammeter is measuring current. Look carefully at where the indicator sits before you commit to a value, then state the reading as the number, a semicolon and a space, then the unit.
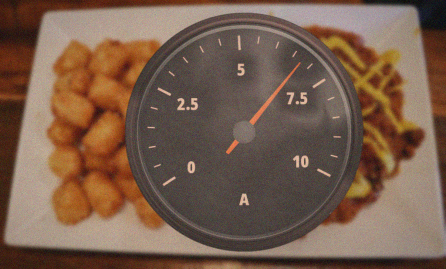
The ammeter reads 6.75; A
